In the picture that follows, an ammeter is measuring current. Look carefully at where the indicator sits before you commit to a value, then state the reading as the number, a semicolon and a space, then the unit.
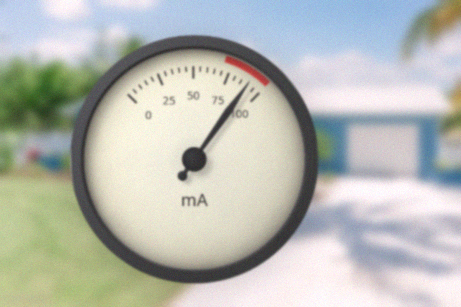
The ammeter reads 90; mA
